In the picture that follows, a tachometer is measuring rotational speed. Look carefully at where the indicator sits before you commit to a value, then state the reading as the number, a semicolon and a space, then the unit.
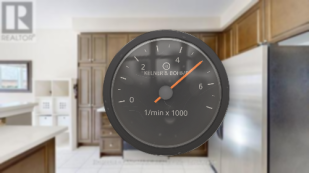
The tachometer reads 5000; rpm
